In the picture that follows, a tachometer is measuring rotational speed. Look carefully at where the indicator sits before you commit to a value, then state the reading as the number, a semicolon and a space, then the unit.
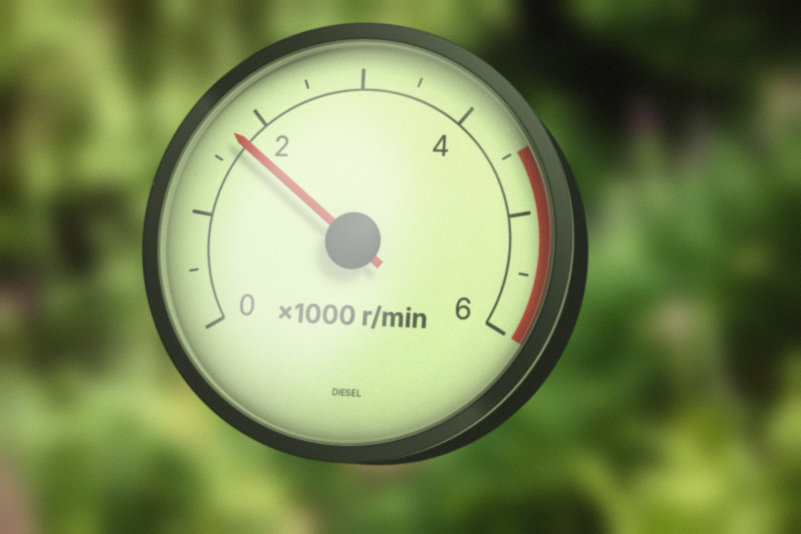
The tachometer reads 1750; rpm
